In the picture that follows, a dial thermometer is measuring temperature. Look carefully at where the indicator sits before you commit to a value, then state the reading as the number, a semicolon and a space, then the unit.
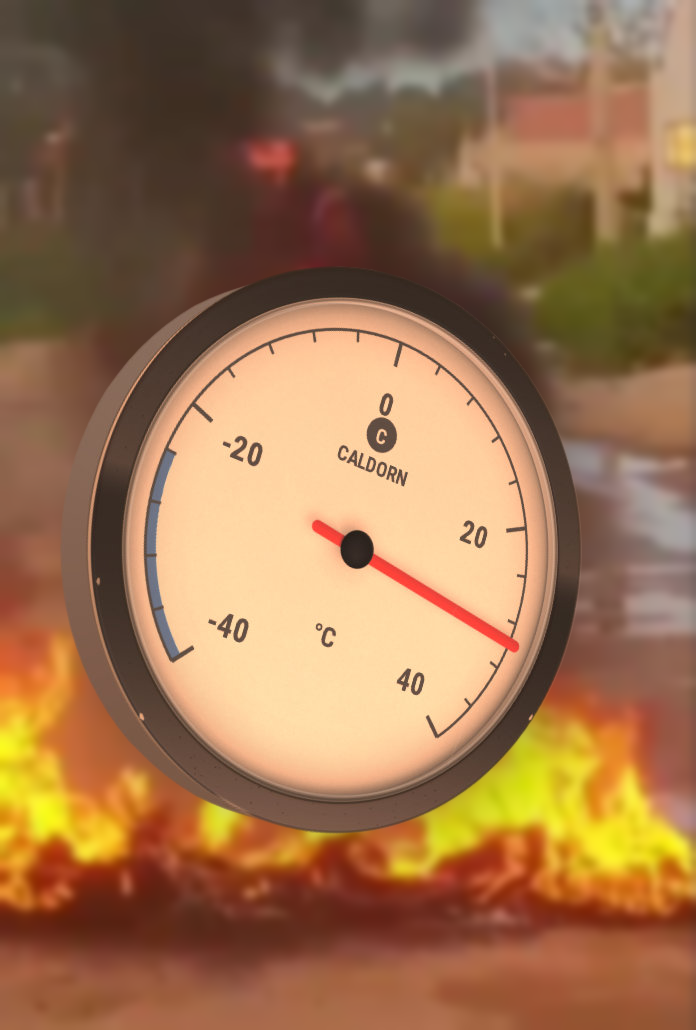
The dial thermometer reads 30; °C
